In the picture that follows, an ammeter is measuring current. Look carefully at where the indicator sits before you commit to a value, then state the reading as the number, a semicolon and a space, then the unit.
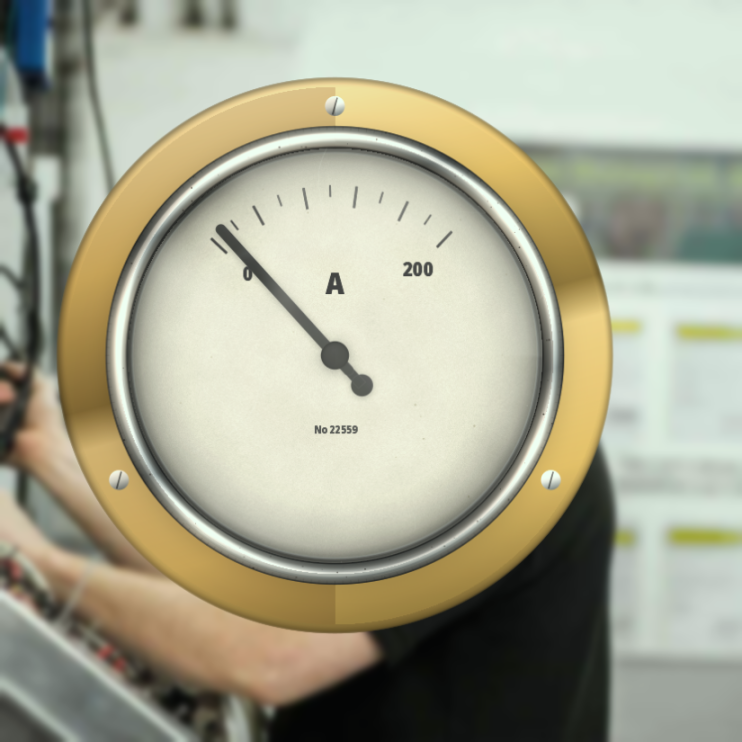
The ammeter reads 10; A
